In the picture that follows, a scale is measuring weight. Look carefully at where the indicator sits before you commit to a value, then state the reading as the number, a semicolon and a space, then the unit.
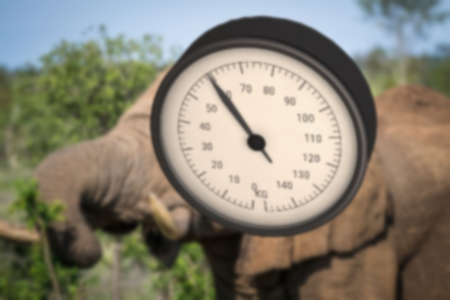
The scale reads 60; kg
